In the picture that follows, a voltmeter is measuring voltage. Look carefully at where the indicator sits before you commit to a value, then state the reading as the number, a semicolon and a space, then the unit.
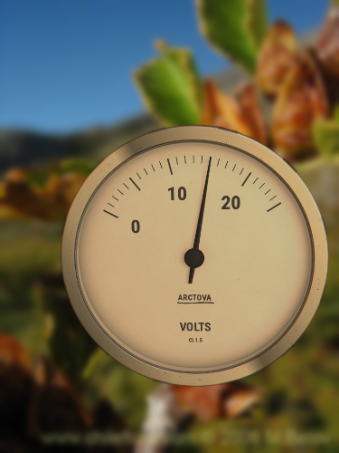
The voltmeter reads 15; V
